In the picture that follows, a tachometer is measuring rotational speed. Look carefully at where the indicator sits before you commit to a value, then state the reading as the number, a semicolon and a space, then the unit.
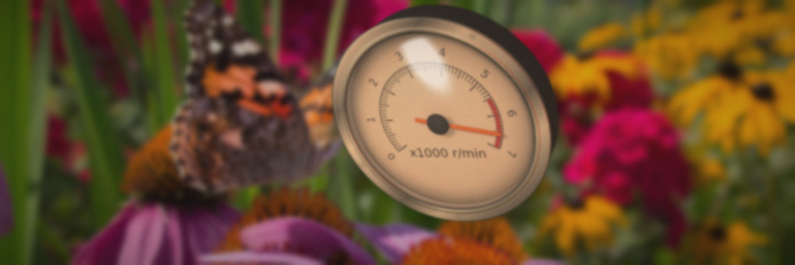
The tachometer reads 6500; rpm
